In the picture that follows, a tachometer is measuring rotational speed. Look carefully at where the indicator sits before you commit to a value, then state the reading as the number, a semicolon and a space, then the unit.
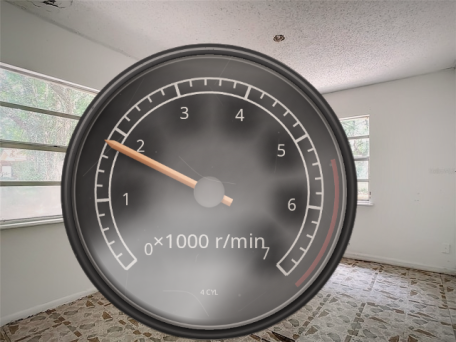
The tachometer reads 1800; rpm
